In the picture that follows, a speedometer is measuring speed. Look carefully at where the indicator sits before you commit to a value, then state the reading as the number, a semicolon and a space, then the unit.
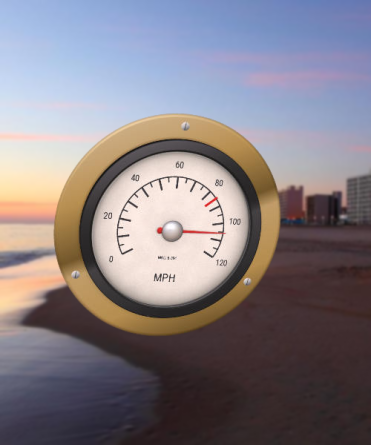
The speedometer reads 105; mph
